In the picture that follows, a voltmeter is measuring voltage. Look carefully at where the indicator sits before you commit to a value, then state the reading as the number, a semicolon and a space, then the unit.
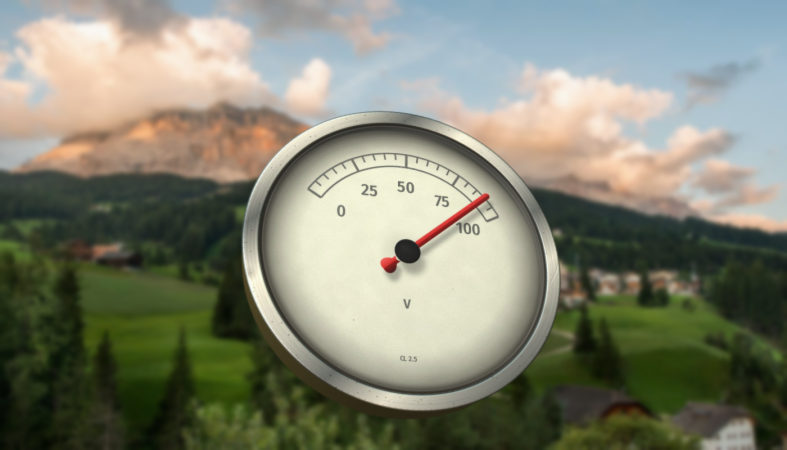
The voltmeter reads 90; V
